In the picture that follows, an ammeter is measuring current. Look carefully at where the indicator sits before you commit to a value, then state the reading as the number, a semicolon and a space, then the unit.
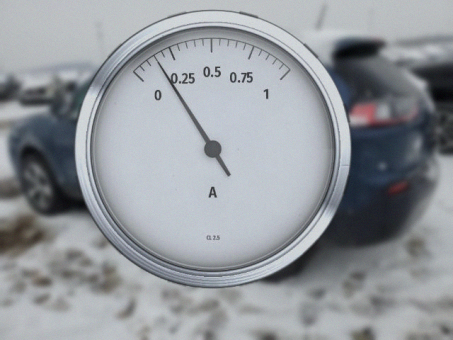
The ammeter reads 0.15; A
